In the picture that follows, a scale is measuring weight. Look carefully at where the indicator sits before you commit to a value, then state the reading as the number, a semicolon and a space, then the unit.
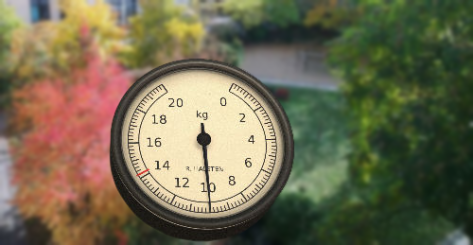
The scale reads 10; kg
